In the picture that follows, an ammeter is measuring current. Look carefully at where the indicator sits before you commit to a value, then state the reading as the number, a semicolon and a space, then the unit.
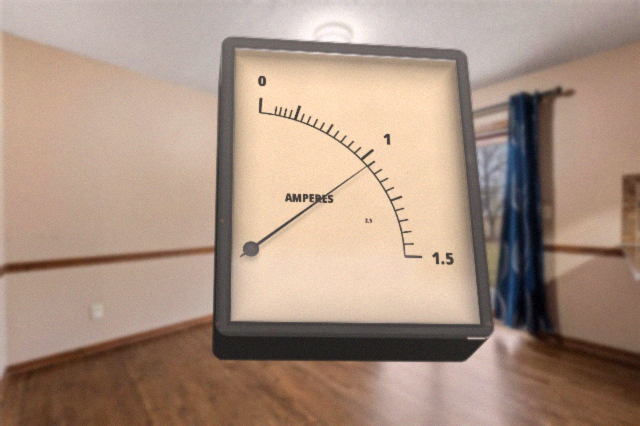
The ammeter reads 1.05; A
